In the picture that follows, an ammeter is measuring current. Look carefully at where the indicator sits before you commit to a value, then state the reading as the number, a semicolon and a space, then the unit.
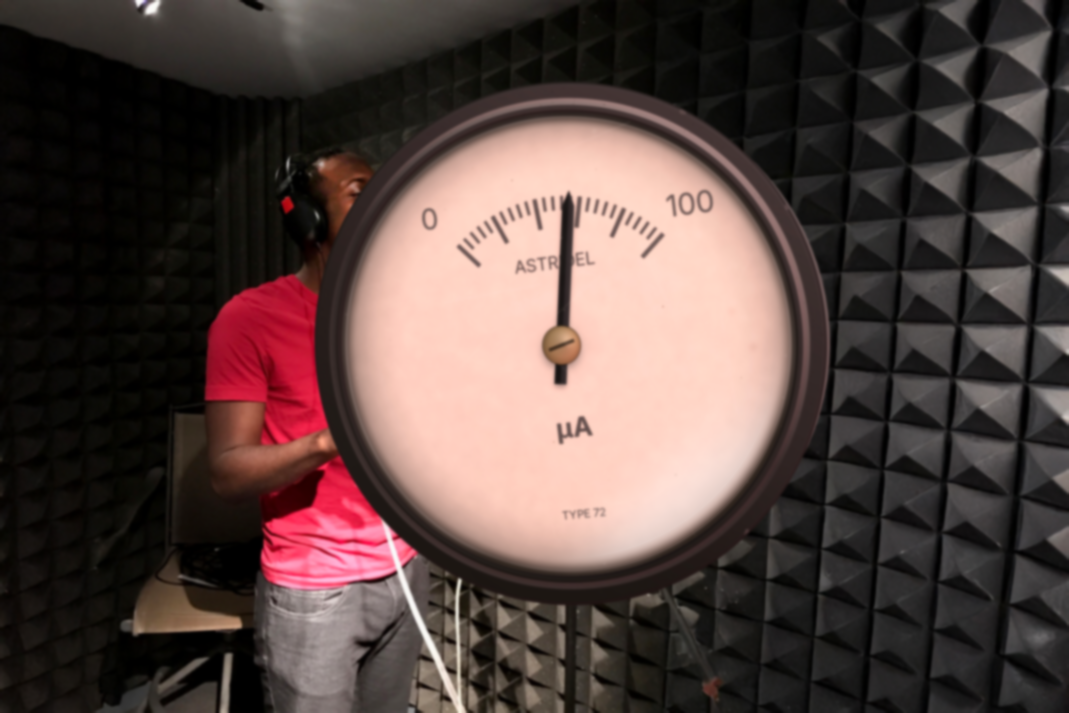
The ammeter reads 56; µA
